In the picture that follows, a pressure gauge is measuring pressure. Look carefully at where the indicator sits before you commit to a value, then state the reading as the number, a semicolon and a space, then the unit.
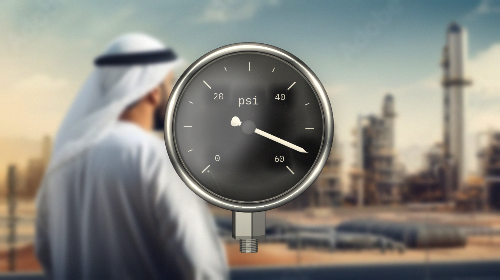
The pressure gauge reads 55; psi
